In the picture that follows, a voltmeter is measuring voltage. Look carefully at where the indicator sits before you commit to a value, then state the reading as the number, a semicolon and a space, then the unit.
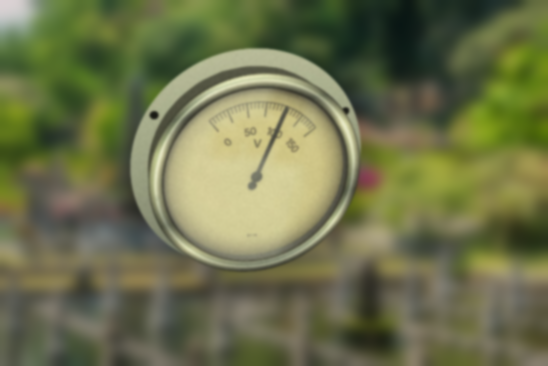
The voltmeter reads 100; V
